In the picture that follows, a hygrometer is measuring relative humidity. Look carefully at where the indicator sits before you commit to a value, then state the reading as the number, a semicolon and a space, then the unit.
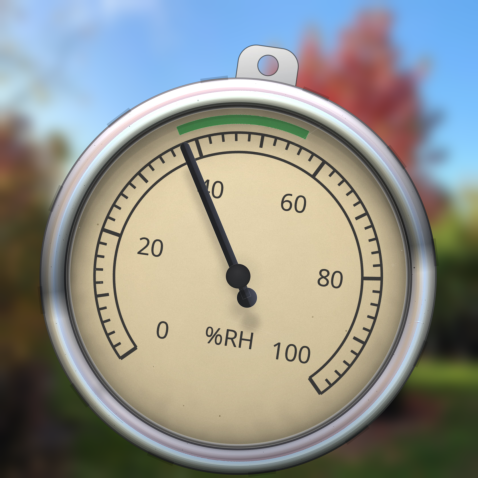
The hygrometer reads 38; %
